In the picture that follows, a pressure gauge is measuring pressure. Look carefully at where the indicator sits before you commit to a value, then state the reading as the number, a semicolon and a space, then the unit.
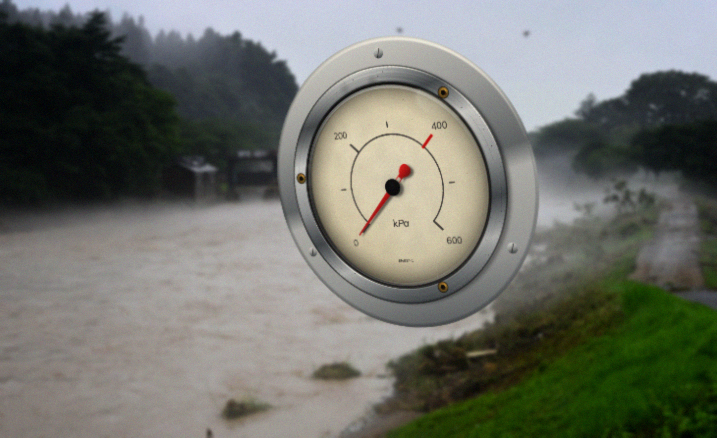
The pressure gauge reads 0; kPa
